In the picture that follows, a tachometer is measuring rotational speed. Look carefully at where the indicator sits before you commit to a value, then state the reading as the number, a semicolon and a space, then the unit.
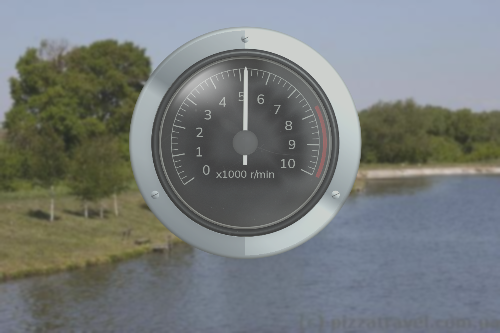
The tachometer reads 5200; rpm
